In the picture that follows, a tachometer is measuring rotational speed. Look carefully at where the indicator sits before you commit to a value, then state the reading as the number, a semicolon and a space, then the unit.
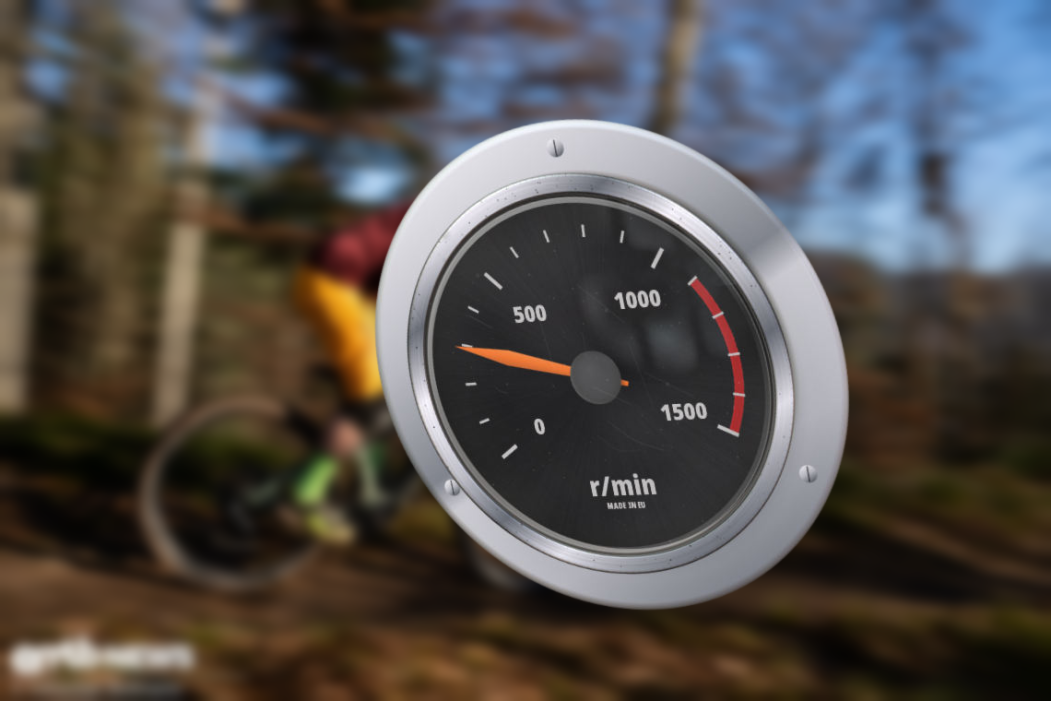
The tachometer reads 300; rpm
